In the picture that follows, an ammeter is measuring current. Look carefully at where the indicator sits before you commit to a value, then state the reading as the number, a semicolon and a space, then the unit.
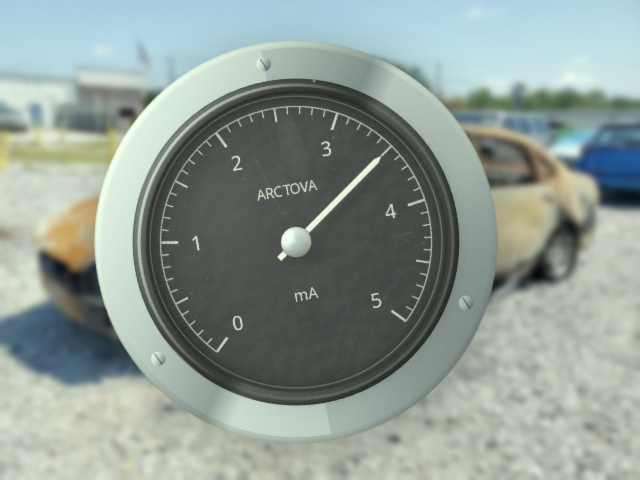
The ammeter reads 3.5; mA
